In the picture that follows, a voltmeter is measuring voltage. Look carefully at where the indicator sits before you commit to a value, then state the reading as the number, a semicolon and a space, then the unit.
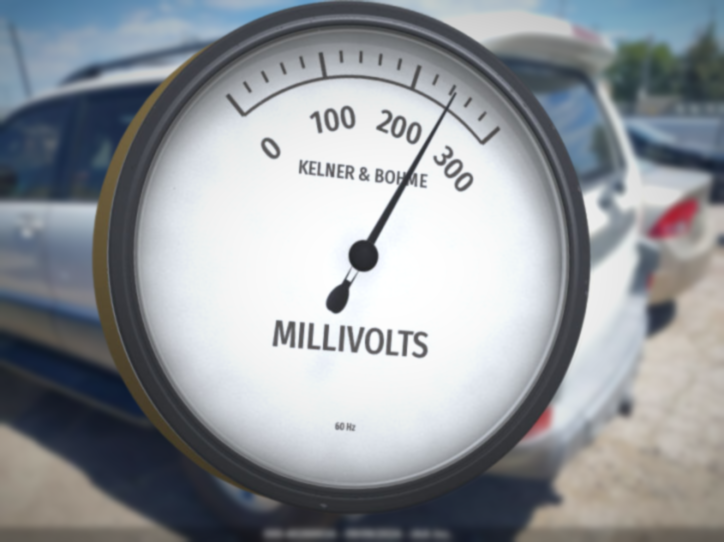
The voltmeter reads 240; mV
